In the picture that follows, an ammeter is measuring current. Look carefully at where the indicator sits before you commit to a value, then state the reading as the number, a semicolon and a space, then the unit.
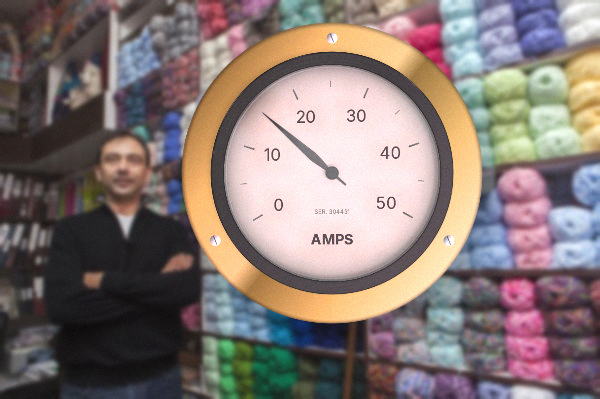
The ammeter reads 15; A
